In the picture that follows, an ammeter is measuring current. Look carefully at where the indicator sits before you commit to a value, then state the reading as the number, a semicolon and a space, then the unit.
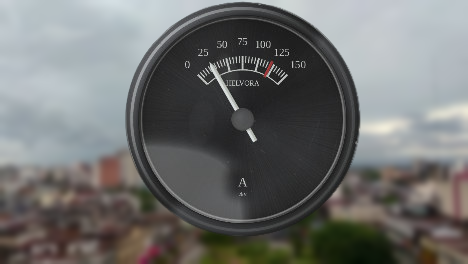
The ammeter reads 25; A
